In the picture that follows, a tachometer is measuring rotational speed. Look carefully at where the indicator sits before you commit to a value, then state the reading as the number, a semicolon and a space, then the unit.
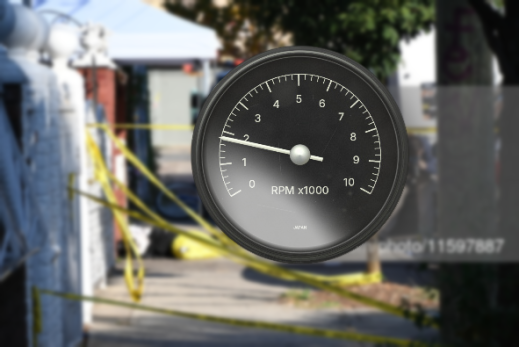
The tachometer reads 1800; rpm
